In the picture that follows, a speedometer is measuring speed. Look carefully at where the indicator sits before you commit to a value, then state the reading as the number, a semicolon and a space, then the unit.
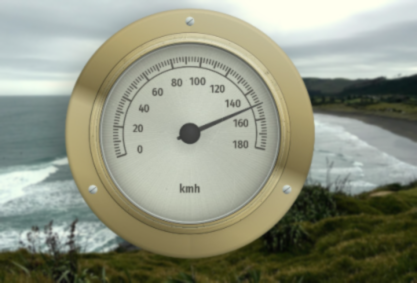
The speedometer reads 150; km/h
